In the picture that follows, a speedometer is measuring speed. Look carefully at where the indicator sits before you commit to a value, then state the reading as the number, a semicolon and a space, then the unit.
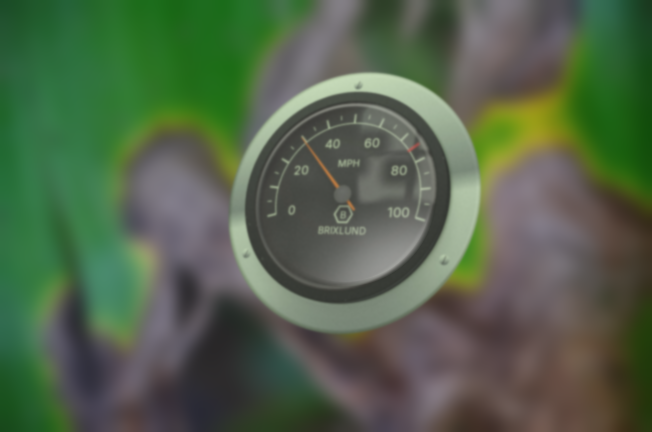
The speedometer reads 30; mph
